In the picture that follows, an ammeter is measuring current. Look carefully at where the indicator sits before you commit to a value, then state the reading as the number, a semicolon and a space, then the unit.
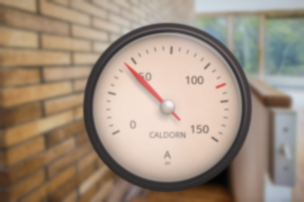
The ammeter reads 45; A
